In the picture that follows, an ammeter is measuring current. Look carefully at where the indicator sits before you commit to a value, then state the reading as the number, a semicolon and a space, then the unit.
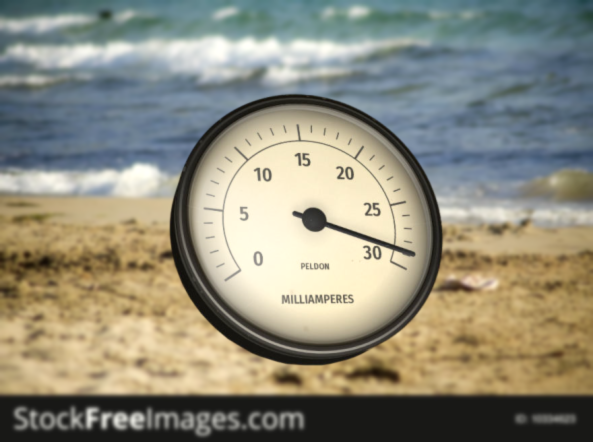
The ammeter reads 29; mA
